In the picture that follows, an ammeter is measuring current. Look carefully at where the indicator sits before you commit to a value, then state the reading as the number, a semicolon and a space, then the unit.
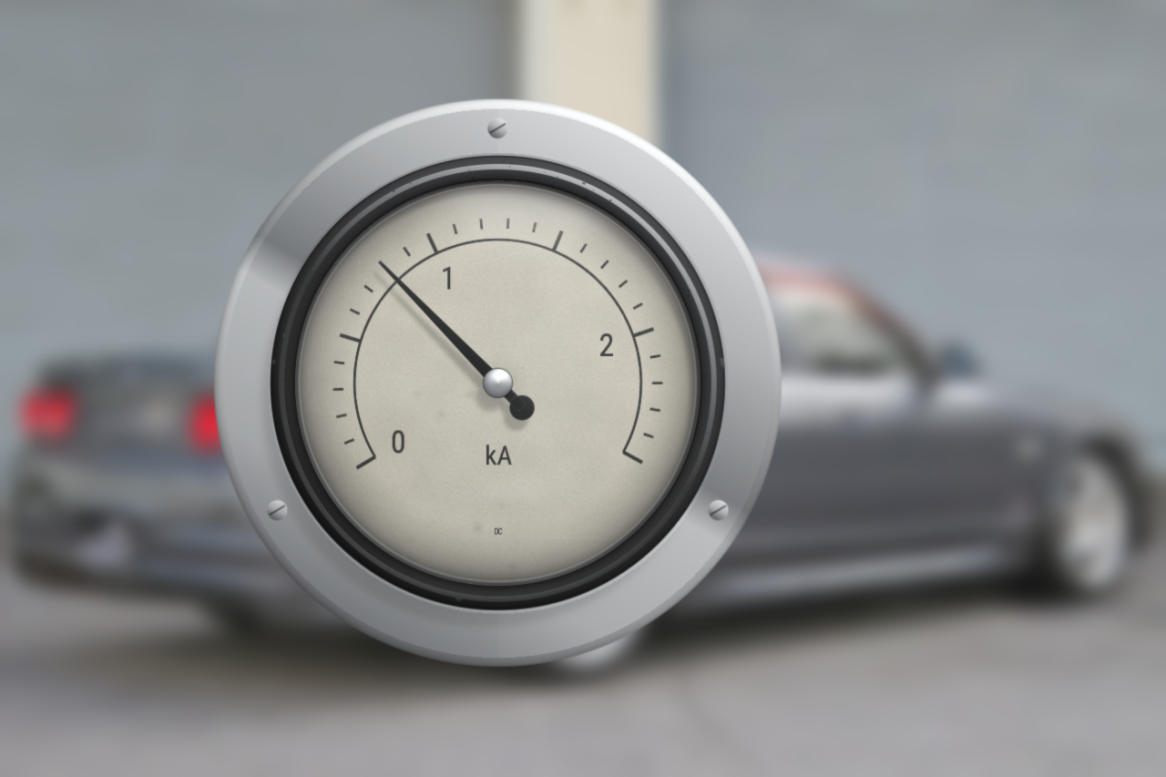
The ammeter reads 0.8; kA
